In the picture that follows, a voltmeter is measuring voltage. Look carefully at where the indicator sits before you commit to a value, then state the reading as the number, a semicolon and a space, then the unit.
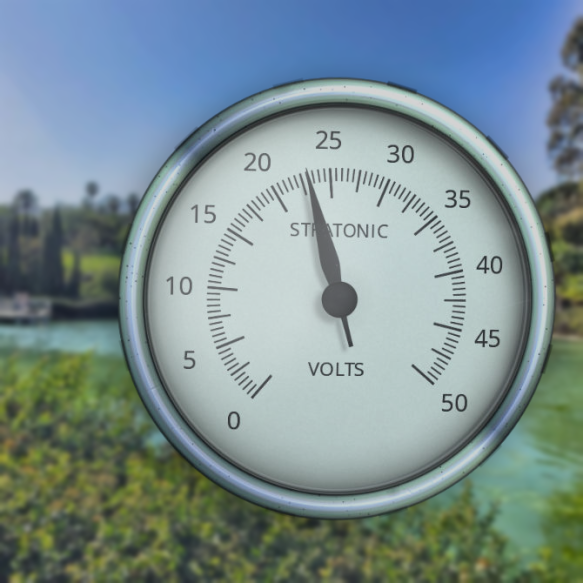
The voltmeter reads 23; V
